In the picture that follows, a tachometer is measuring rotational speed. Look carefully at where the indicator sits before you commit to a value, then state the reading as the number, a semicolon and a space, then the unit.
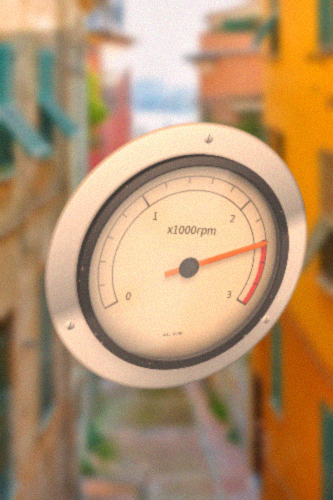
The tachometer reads 2400; rpm
